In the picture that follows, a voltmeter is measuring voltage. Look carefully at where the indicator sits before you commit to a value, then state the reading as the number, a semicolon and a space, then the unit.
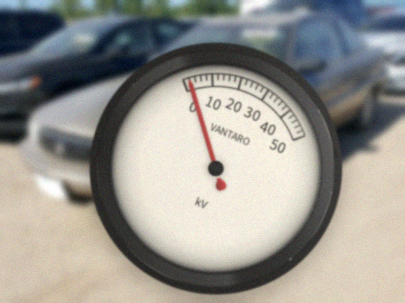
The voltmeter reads 2; kV
